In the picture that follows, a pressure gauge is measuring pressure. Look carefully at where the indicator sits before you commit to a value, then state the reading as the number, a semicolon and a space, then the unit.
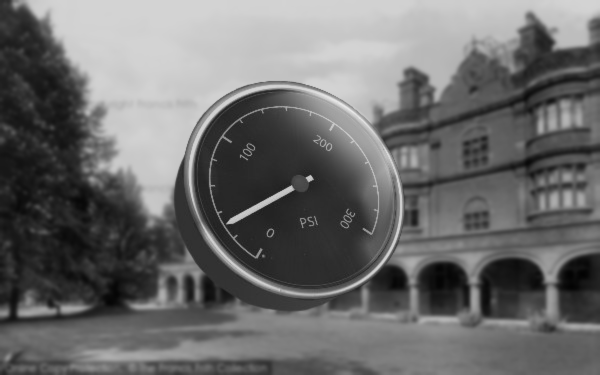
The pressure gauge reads 30; psi
